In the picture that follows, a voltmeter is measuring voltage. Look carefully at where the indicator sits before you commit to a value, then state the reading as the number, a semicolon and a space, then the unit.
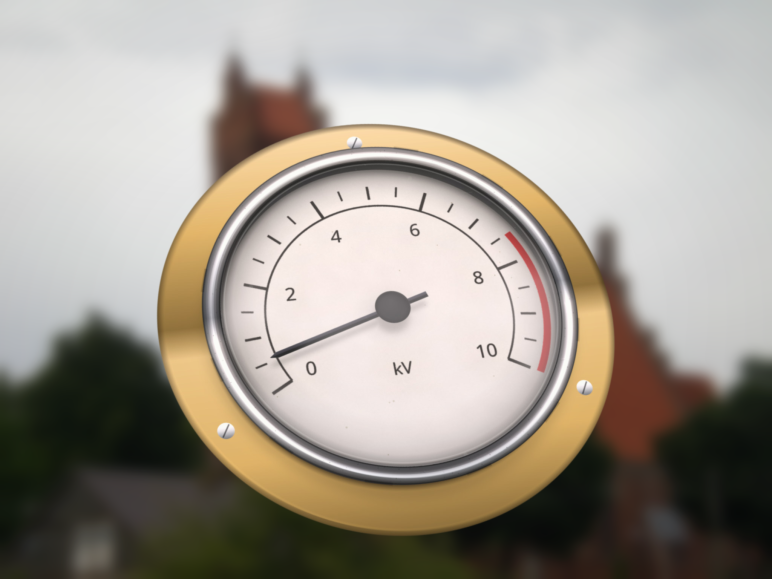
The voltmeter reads 0.5; kV
